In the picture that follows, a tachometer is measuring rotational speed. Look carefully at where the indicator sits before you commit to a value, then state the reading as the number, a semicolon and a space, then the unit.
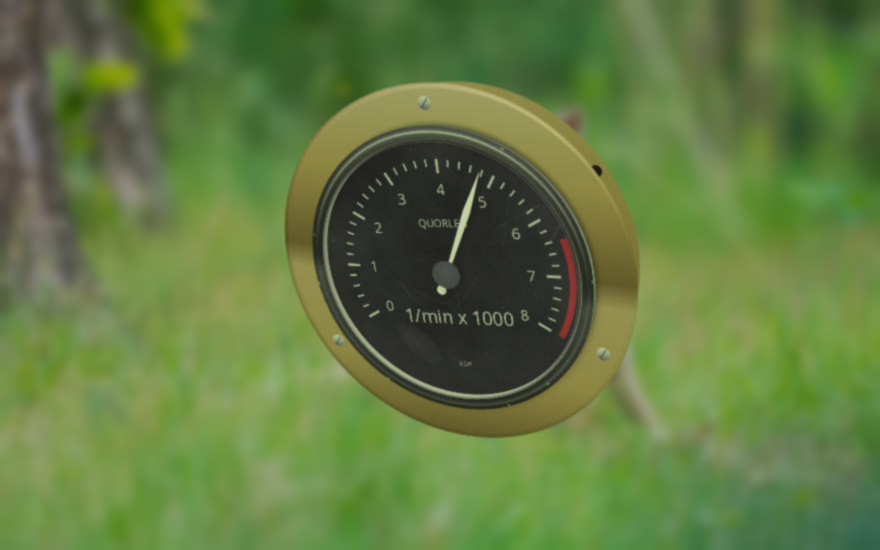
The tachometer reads 4800; rpm
